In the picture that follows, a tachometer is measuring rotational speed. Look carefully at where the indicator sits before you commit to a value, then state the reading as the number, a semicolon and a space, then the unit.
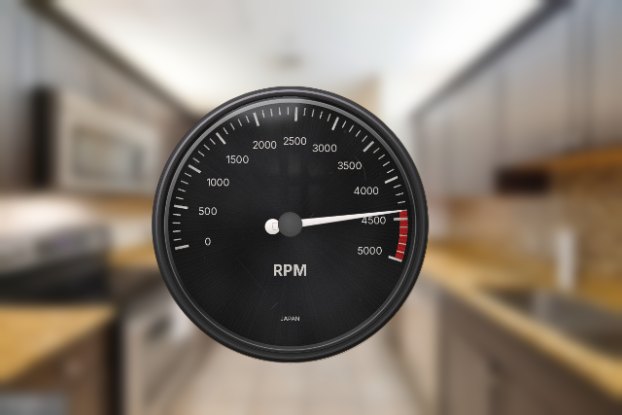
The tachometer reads 4400; rpm
